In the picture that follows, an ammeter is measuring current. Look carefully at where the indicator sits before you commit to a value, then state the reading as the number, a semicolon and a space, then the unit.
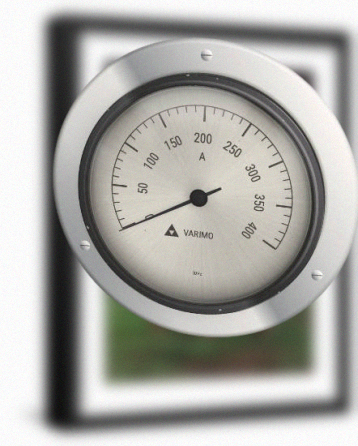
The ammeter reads 0; A
